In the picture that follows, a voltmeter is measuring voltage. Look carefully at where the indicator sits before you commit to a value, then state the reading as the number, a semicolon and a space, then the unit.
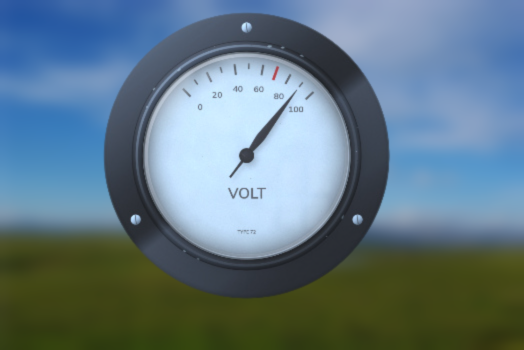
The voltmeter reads 90; V
